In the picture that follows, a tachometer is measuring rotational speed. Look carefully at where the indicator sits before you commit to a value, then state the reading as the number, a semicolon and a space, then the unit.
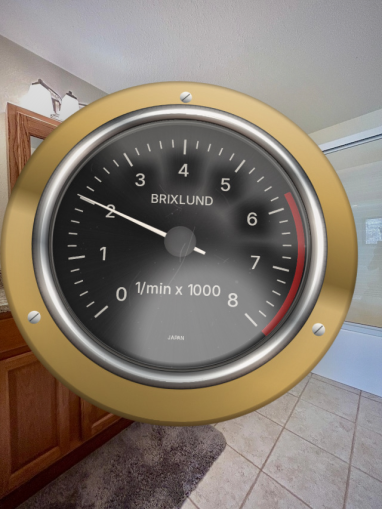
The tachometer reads 2000; rpm
